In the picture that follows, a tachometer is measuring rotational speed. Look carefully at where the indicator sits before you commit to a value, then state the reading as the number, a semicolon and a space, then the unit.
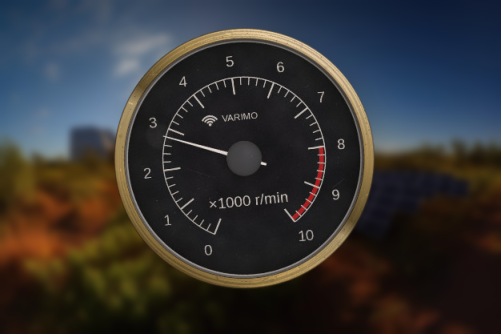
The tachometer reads 2800; rpm
